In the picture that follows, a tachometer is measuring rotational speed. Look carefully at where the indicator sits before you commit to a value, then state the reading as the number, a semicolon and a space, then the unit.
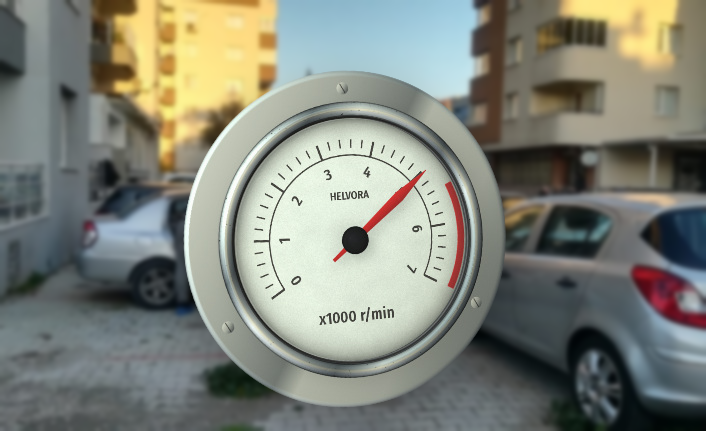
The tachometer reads 5000; rpm
